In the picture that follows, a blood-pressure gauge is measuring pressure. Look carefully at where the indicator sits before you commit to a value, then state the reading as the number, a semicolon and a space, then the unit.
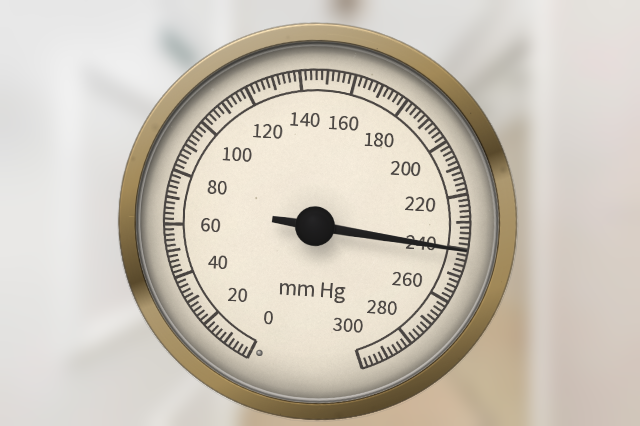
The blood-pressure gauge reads 240; mmHg
